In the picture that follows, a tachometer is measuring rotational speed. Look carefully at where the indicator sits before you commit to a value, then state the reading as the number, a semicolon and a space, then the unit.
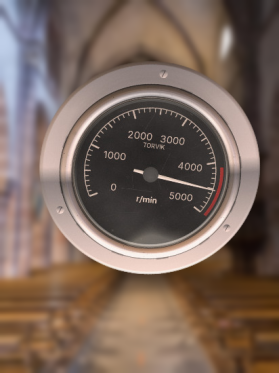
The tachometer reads 4500; rpm
